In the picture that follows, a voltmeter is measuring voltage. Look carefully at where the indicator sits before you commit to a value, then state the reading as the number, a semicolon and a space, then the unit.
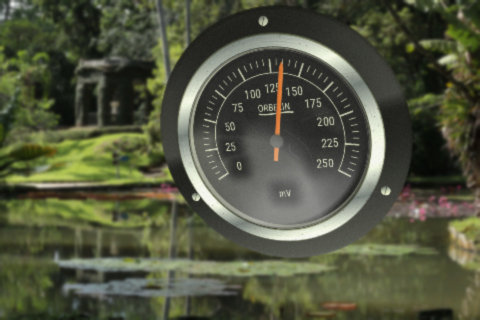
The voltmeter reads 135; mV
